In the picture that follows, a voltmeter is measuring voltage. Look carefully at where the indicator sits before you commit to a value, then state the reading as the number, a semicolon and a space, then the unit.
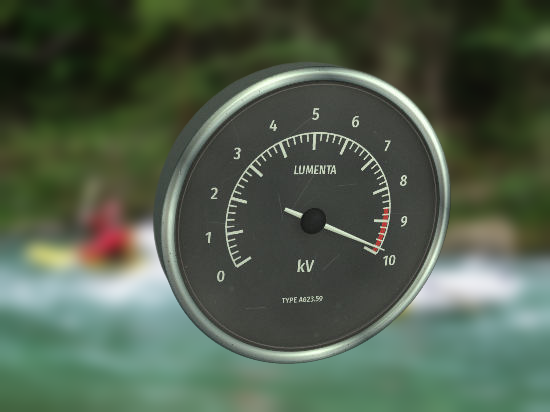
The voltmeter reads 9.8; kV
